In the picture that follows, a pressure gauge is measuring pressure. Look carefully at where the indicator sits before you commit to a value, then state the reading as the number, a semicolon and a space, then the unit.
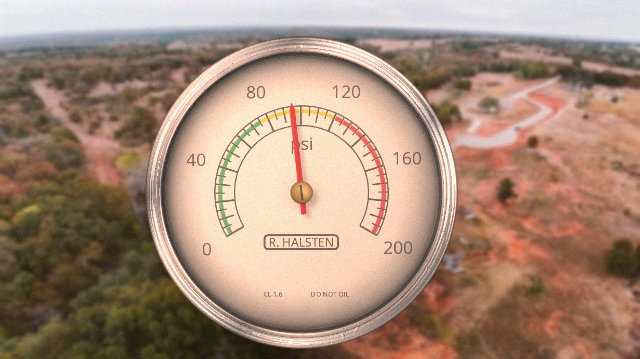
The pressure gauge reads 95; psi
